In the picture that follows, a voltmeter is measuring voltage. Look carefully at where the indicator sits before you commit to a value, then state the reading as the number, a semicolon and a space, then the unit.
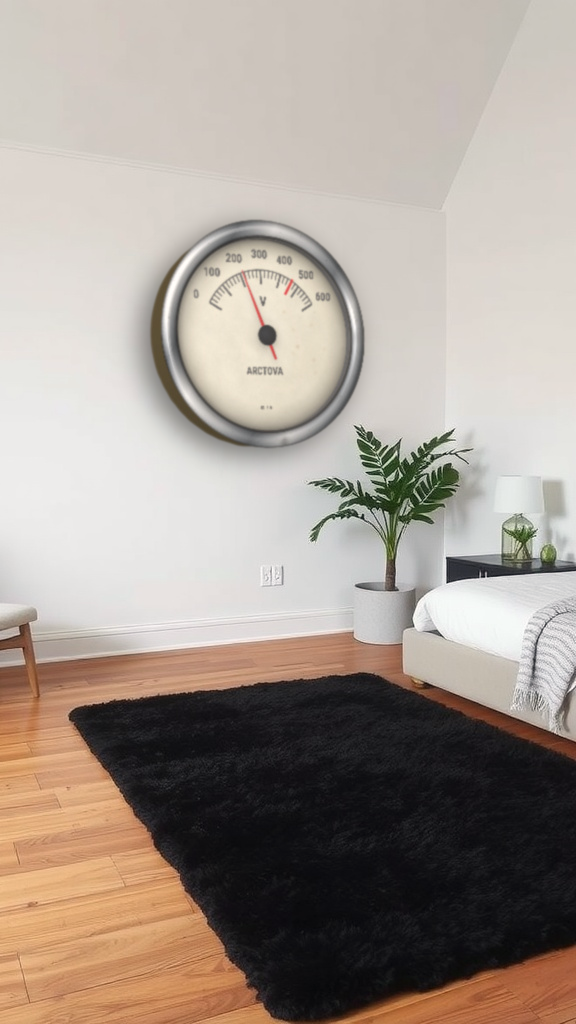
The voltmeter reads 200; V
